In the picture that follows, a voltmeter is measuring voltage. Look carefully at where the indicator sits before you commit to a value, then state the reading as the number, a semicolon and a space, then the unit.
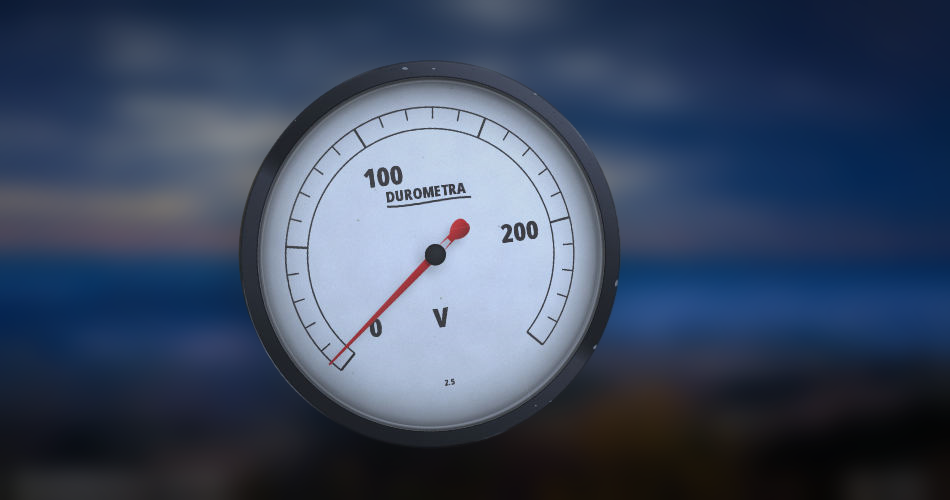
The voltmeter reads 5; V
